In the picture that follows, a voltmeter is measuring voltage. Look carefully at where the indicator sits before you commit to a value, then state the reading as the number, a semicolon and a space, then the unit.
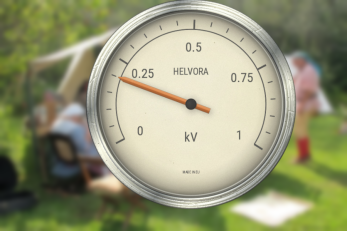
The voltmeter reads 0.2; kV
